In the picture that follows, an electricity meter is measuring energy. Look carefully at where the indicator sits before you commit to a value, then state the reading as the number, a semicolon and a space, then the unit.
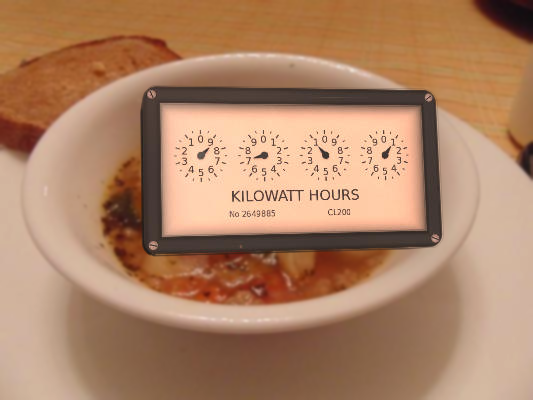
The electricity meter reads 8711; kWh
